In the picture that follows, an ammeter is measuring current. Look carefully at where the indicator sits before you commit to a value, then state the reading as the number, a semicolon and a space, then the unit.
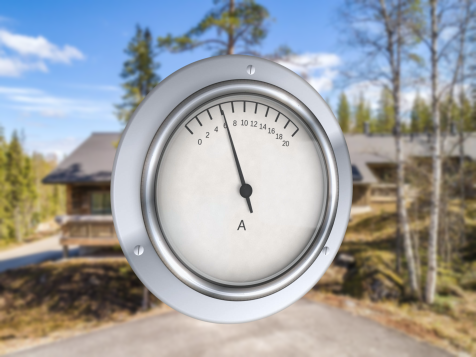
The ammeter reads 6; A
